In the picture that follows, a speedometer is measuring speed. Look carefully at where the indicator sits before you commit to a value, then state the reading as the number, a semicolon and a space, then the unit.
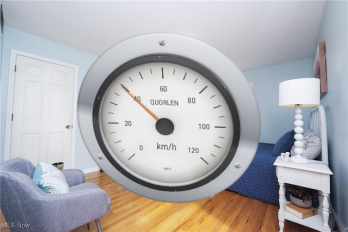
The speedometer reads 40; km/h
